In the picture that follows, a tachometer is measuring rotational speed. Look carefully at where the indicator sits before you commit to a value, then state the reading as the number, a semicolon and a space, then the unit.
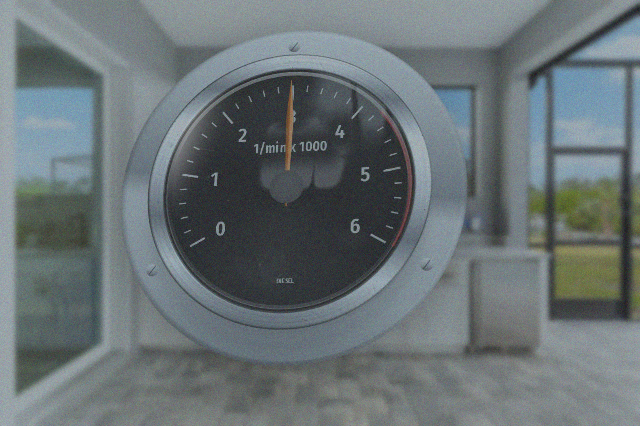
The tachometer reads 3000; rpm
